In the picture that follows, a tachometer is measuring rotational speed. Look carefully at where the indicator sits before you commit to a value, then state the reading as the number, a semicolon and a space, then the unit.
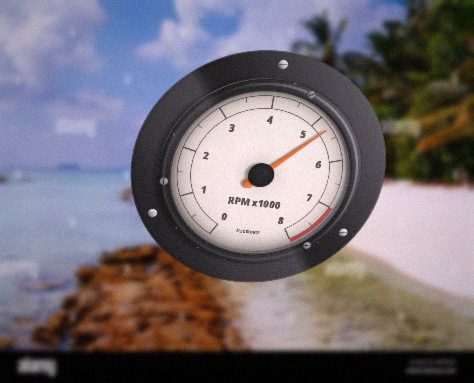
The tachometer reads 5250; rpm
